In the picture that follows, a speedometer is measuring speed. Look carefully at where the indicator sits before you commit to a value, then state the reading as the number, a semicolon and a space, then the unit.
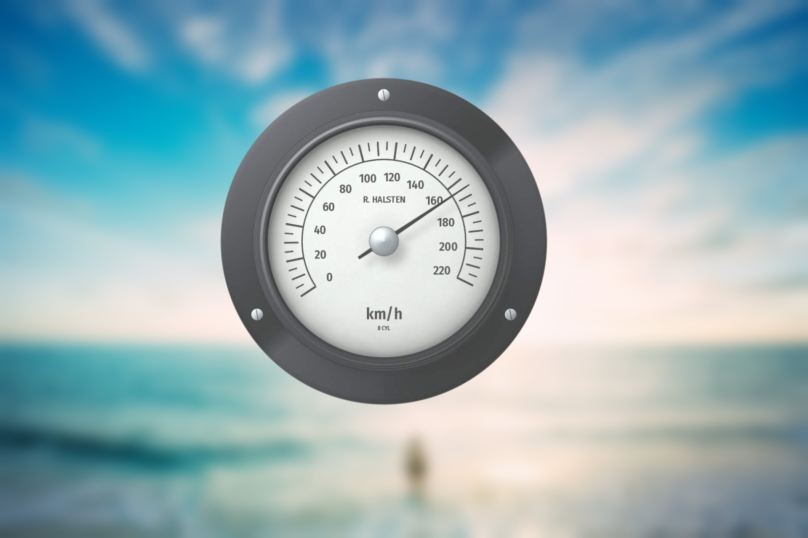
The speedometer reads 165; km/h
